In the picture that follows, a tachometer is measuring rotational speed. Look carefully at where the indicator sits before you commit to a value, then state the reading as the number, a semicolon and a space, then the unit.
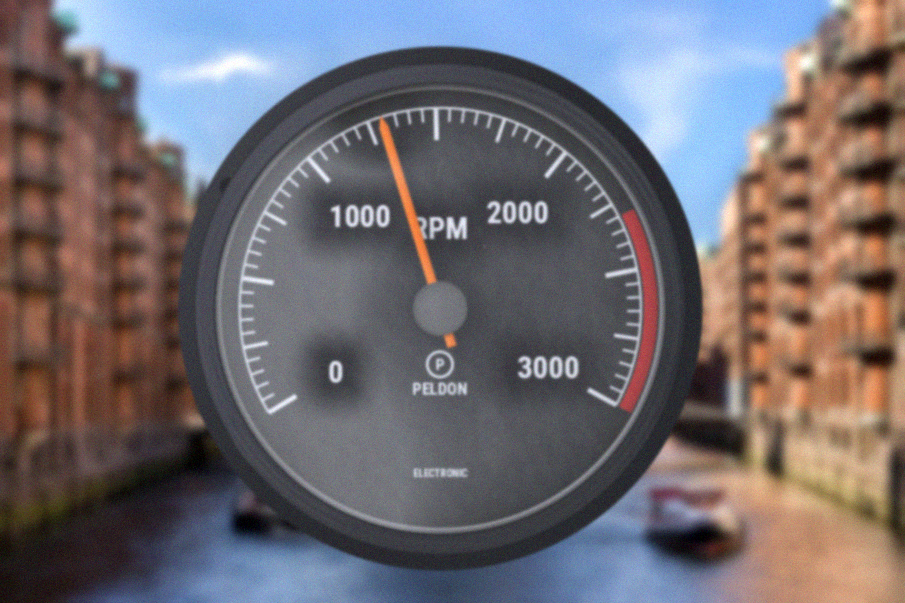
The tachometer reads 1300; rpm
